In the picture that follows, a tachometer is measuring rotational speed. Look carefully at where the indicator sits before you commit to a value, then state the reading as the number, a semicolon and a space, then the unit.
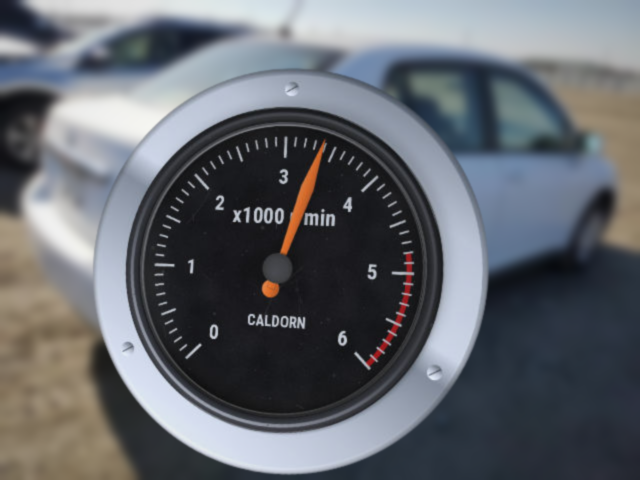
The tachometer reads 3400; rpm
